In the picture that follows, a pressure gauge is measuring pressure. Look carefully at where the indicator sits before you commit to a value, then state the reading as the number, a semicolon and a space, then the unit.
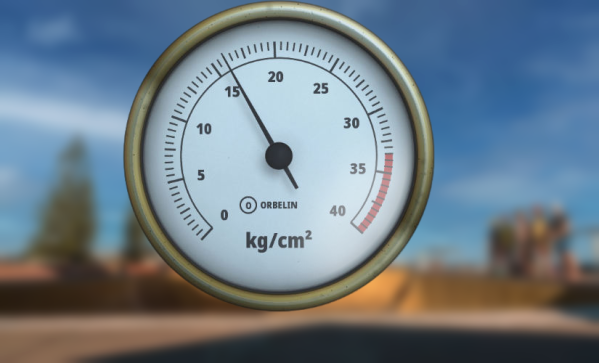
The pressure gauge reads 16; kg/cm²
